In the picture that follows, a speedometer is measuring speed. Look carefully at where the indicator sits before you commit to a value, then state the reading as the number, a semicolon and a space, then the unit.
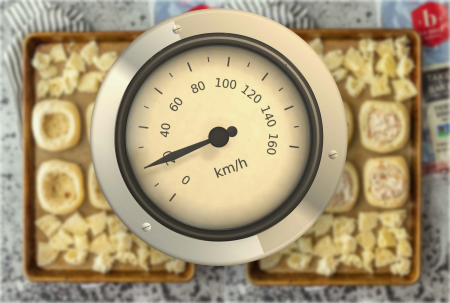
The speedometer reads 20; km/h
